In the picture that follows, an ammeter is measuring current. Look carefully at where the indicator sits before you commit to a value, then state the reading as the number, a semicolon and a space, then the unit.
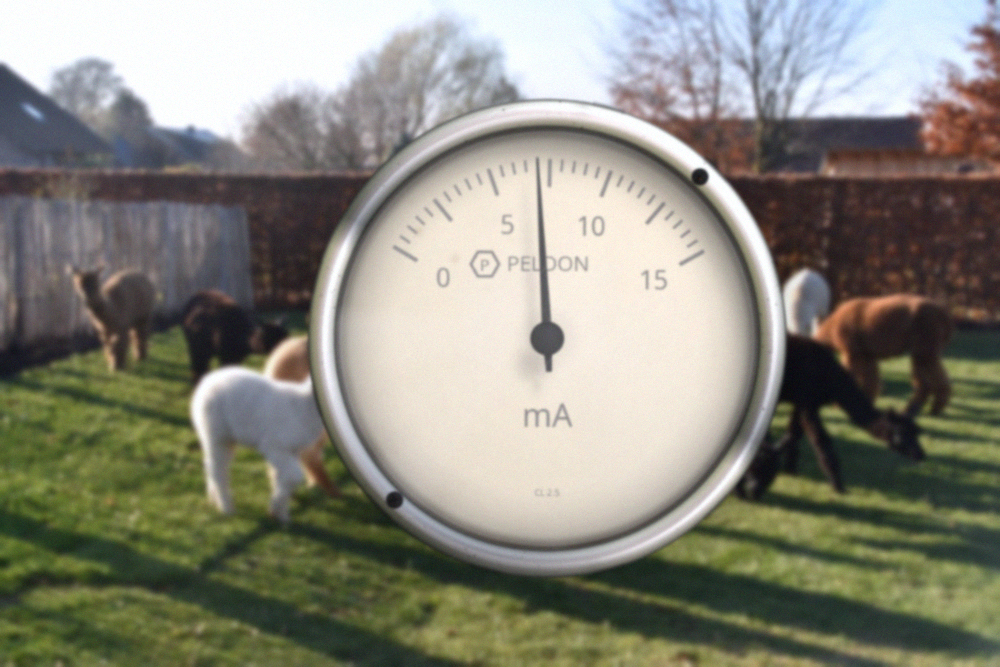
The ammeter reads 7; mA
